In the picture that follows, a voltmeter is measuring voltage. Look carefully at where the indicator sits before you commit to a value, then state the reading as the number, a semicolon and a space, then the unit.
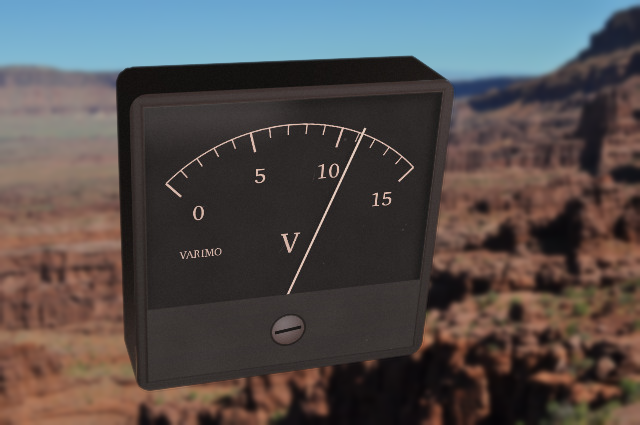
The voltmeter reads 11; V
